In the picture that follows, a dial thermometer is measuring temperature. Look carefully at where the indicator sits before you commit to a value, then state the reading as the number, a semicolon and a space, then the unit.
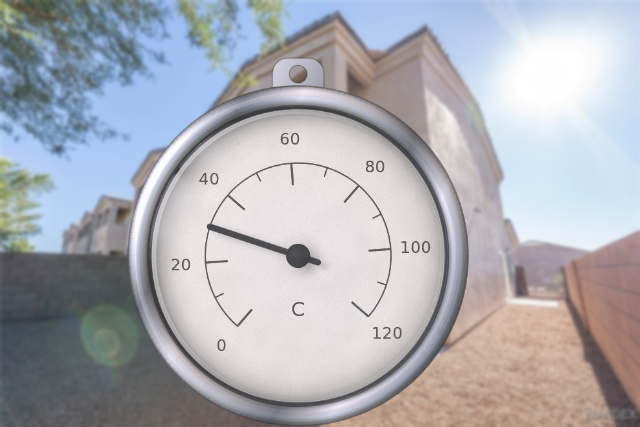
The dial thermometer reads 30; °C
